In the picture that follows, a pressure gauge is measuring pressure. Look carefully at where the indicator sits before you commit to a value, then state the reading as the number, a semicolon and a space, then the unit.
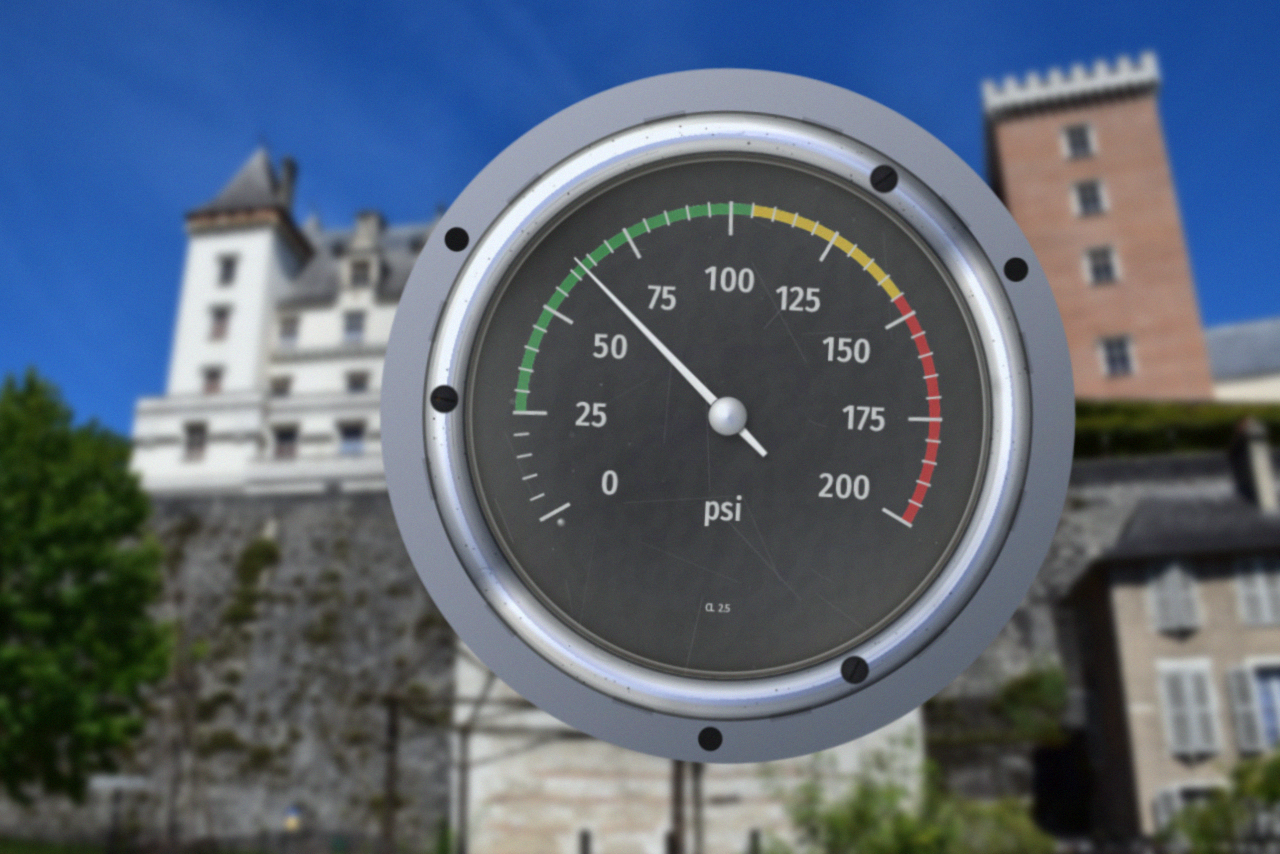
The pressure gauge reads 62.5; psi
